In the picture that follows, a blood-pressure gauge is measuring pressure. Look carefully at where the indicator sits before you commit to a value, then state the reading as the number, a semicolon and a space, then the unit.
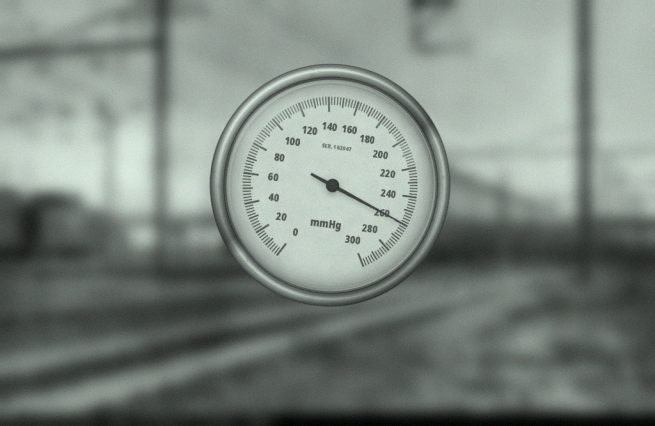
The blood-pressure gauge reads 260; mmHg
